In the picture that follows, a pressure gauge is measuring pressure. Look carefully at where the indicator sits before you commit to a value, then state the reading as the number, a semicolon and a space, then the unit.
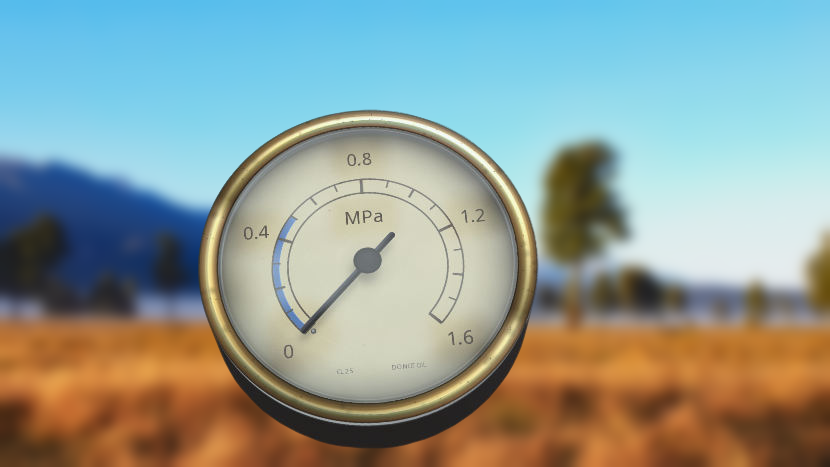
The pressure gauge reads 0; MPa
